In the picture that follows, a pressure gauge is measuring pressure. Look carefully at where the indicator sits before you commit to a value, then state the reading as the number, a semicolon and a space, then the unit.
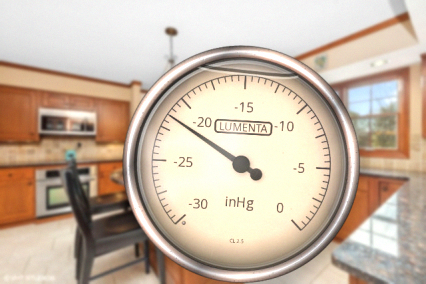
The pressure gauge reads -21.5; inHg
